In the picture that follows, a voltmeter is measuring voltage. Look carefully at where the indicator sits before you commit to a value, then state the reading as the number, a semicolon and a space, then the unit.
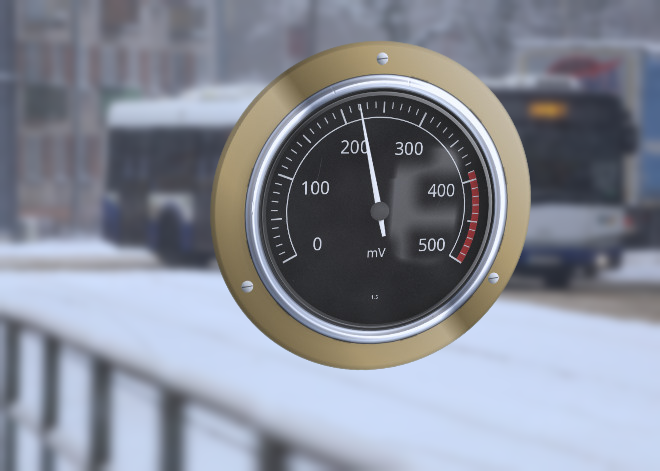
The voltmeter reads 220; mV
